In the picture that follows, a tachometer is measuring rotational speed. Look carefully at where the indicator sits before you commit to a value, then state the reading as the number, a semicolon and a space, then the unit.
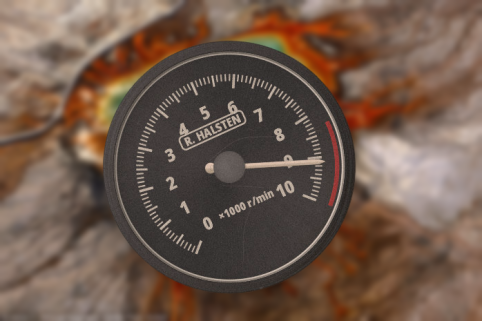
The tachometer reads 9100; rpm
